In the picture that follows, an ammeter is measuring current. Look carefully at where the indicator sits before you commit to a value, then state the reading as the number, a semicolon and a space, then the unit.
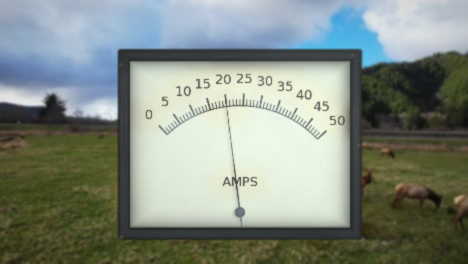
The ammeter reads 20; A
